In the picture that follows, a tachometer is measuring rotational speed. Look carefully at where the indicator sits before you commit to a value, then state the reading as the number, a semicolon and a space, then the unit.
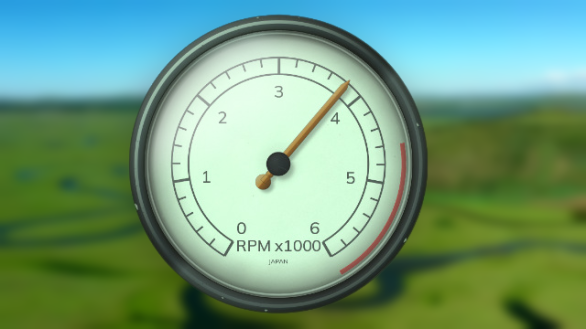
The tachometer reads 3800; rpm
